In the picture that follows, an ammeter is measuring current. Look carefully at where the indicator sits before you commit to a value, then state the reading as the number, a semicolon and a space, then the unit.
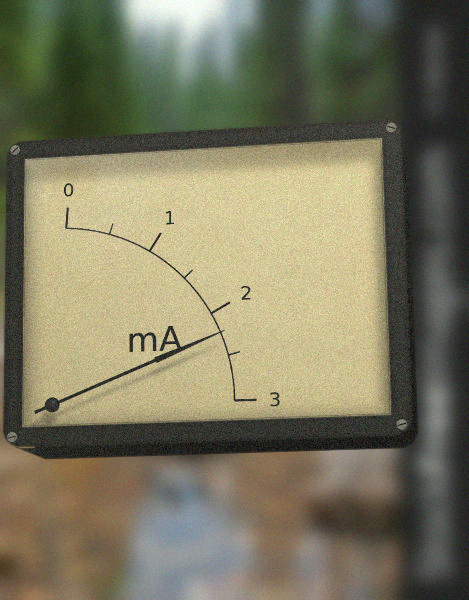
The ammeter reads 2.25; mA
